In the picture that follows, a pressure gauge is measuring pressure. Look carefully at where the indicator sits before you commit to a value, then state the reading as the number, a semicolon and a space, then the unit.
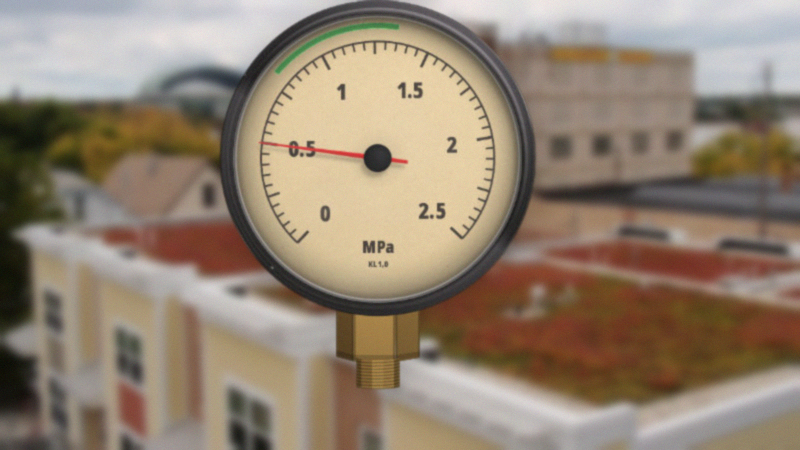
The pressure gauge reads 0.5; MPa
